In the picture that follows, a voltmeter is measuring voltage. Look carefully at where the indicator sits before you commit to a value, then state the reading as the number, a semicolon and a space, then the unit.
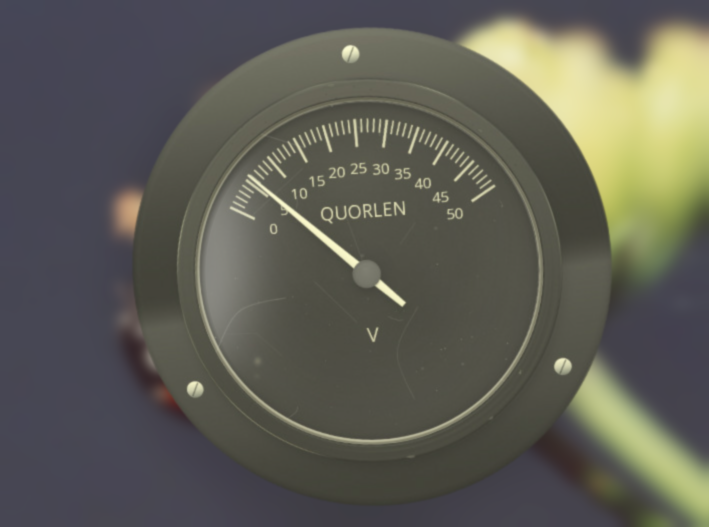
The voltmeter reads 6; V
